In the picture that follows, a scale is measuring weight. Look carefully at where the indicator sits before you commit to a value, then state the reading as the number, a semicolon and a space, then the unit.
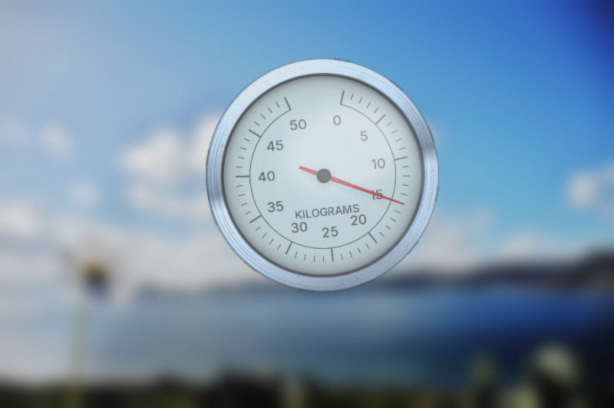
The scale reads 15; kg
